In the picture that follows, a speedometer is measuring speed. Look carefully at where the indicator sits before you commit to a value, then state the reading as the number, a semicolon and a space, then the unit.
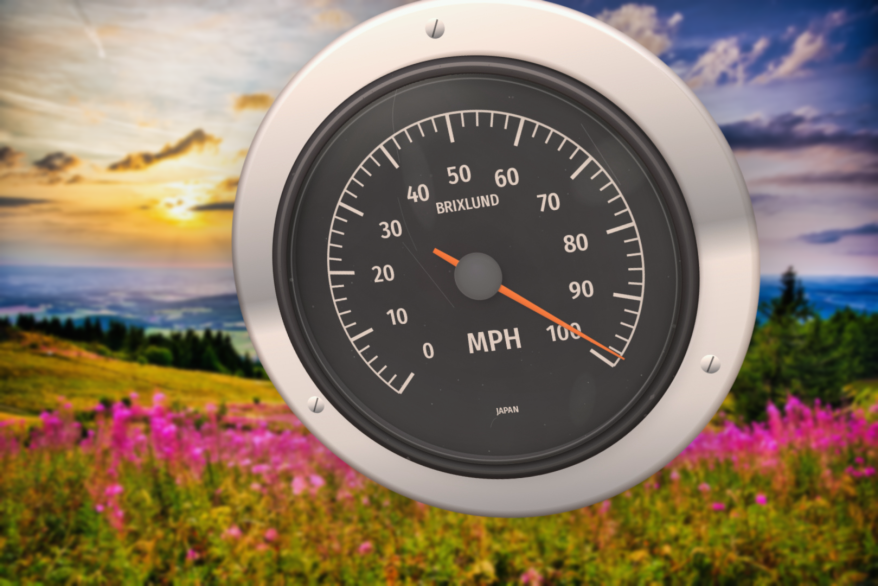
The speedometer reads 98; mph
